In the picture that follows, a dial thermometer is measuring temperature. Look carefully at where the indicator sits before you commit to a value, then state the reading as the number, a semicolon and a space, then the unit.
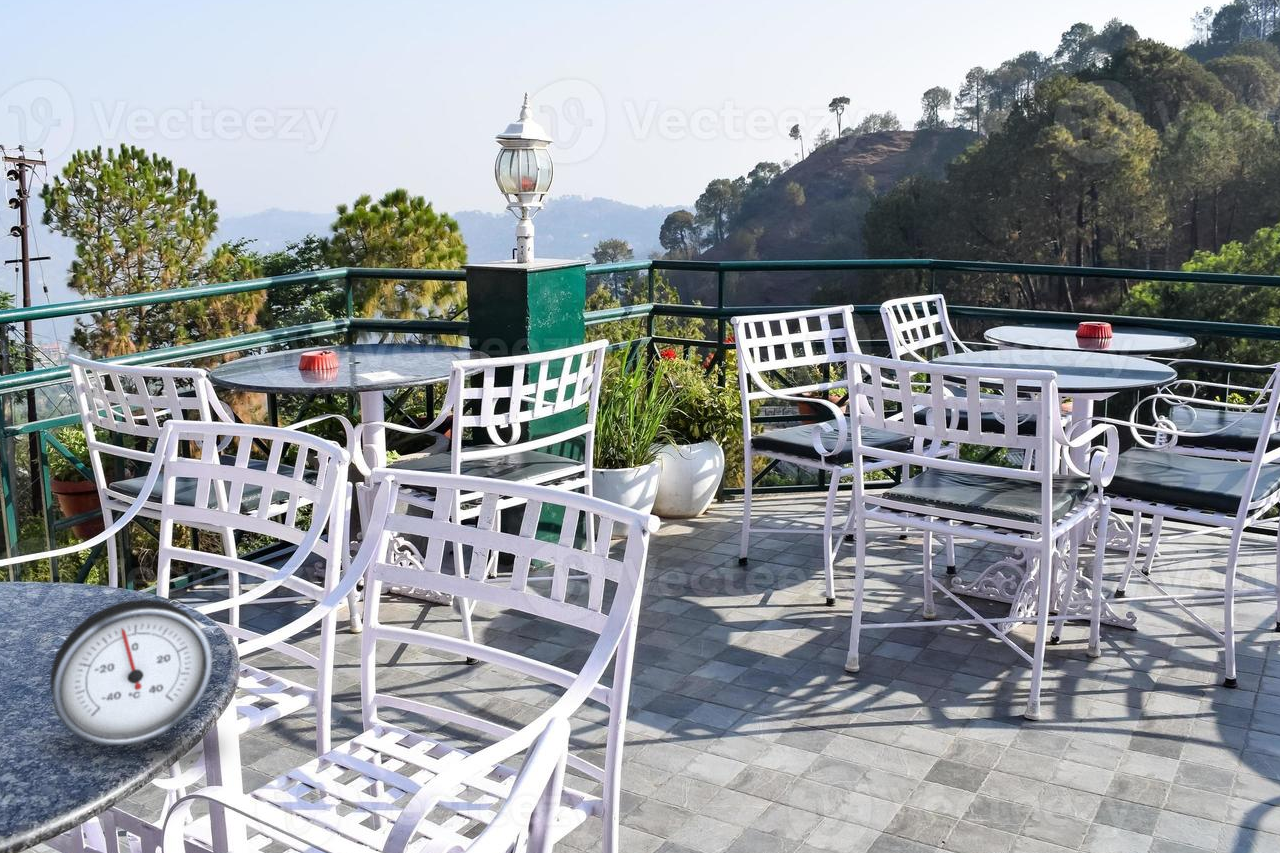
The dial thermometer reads -4; °C
